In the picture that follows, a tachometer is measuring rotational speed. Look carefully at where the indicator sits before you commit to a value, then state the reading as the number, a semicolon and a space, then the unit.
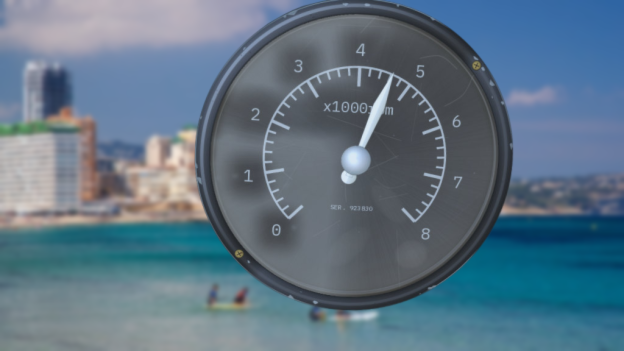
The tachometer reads 4600; rpm
